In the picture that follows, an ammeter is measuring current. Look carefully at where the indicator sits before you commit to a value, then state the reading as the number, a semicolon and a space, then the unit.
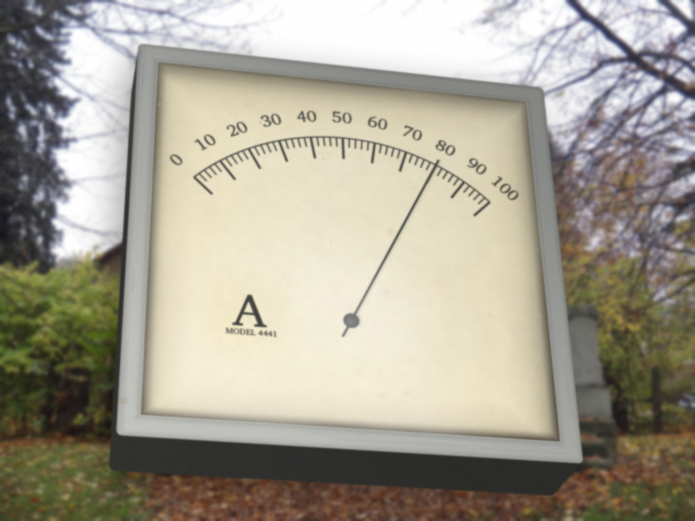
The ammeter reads 80; A
